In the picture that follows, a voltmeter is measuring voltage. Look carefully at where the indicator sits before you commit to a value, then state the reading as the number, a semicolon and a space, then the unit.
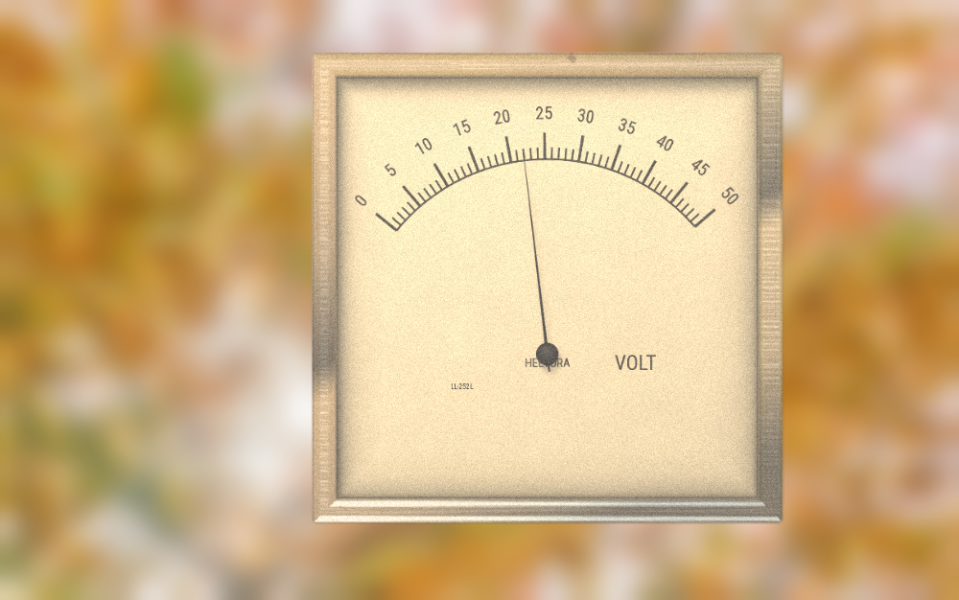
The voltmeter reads 22; V
